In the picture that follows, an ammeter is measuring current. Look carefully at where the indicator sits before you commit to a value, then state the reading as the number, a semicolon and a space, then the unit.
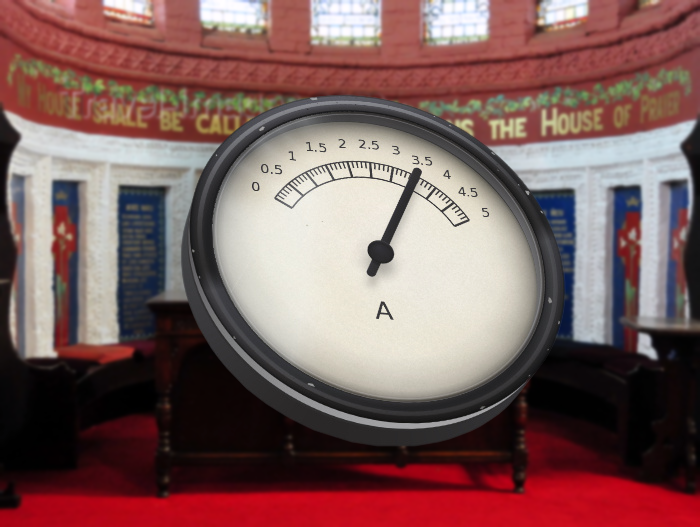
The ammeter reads 3.5; A
